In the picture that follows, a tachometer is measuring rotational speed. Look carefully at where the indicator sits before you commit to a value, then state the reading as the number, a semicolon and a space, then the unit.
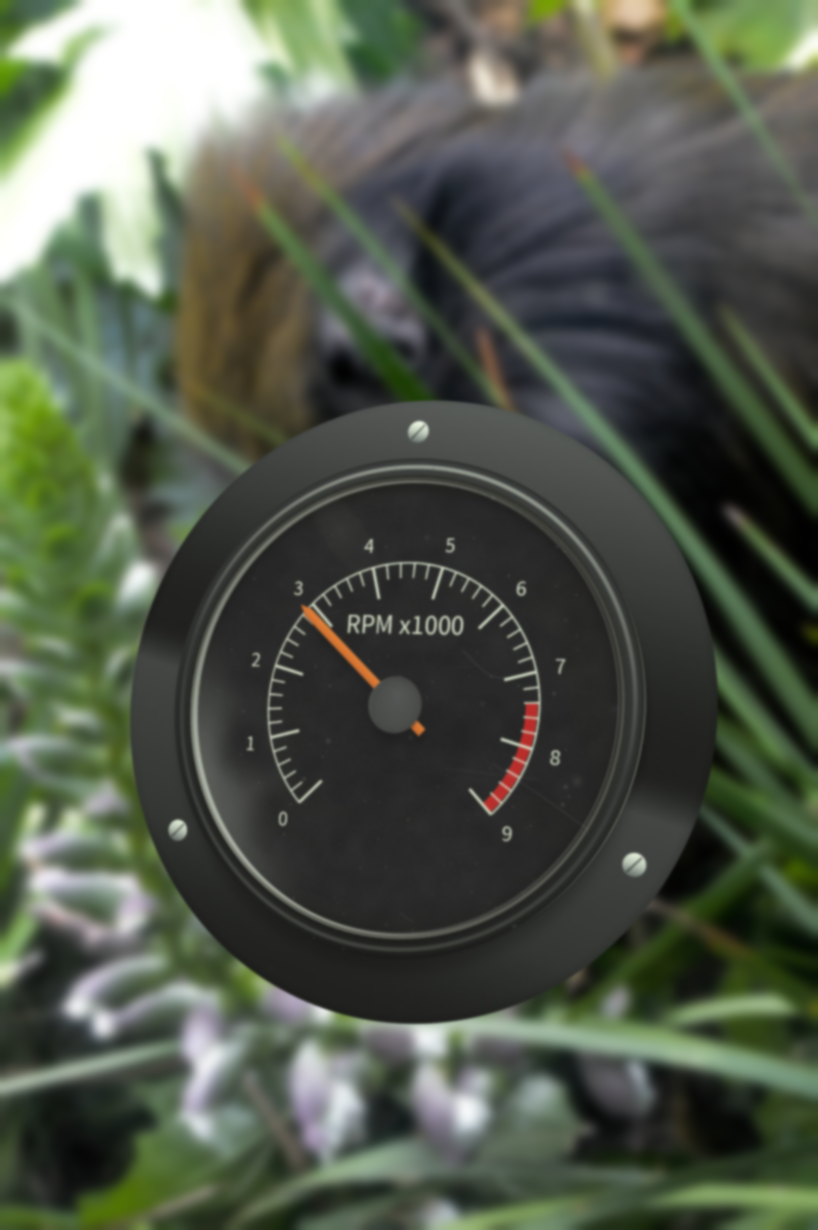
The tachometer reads 2900; rpm
